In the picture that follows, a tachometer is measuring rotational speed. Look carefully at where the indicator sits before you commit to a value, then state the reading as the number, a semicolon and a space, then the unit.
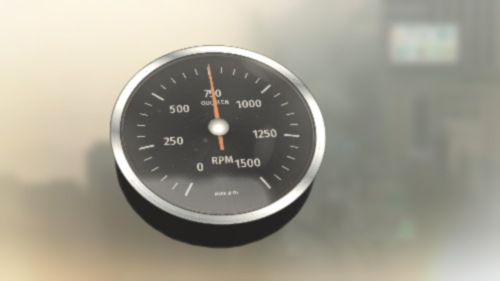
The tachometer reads 750; rpm
